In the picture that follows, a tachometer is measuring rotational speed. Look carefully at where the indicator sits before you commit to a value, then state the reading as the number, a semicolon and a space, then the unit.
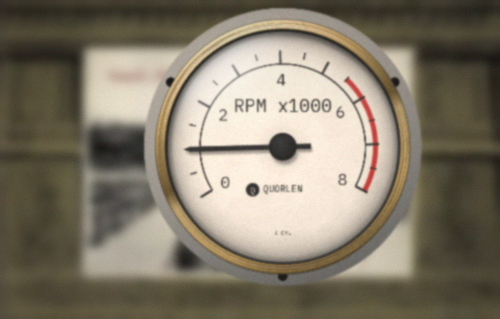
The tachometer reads 1000; rpm
